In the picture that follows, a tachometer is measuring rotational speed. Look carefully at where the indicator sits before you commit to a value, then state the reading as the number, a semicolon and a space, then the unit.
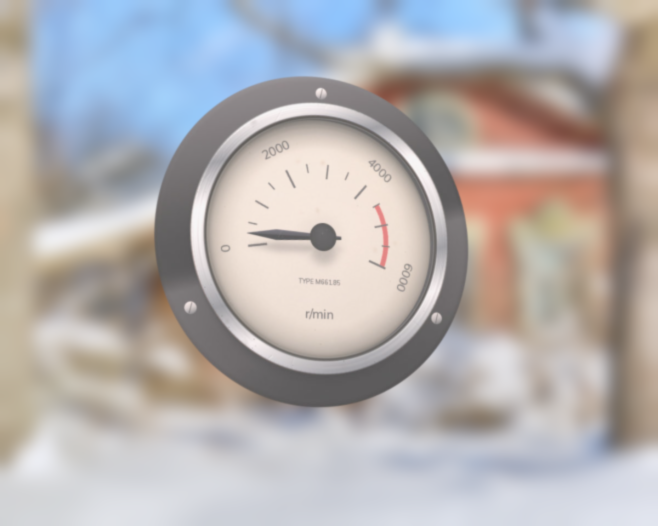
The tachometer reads 250; rpm
